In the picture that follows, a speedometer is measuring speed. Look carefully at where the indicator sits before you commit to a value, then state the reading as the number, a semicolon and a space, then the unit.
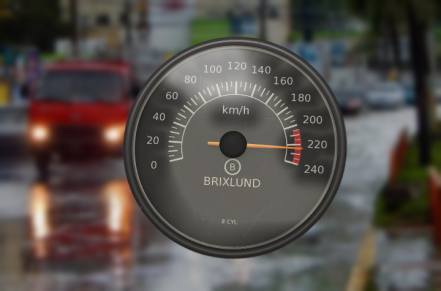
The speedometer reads 225; km/h
